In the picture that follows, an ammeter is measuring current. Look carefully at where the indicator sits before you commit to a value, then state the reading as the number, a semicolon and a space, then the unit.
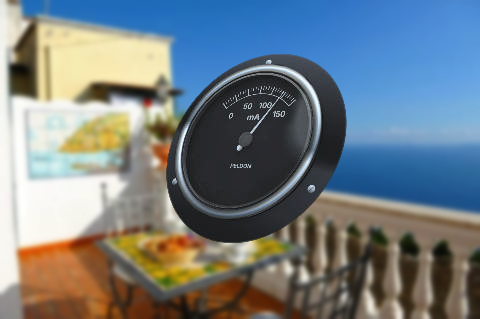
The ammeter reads 125; mA
